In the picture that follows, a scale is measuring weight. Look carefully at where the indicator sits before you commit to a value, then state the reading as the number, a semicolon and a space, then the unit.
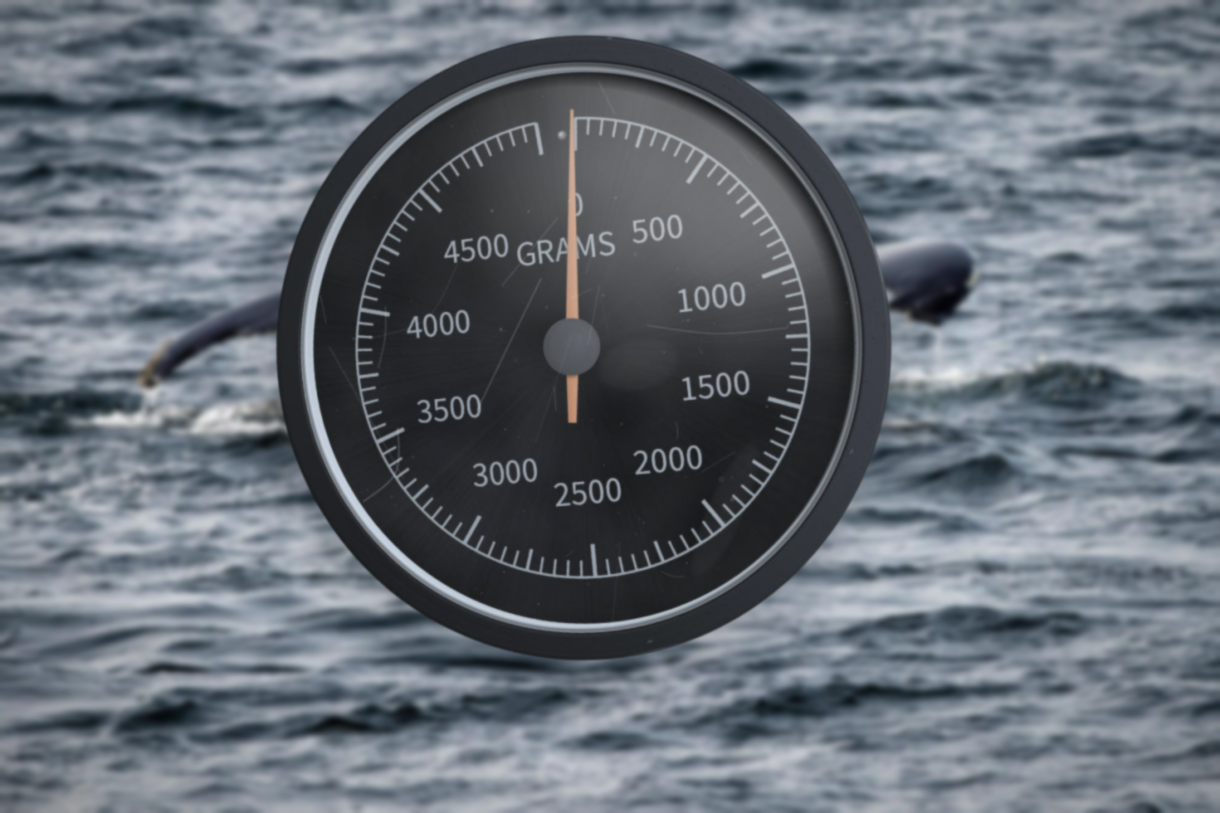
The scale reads 0; g
